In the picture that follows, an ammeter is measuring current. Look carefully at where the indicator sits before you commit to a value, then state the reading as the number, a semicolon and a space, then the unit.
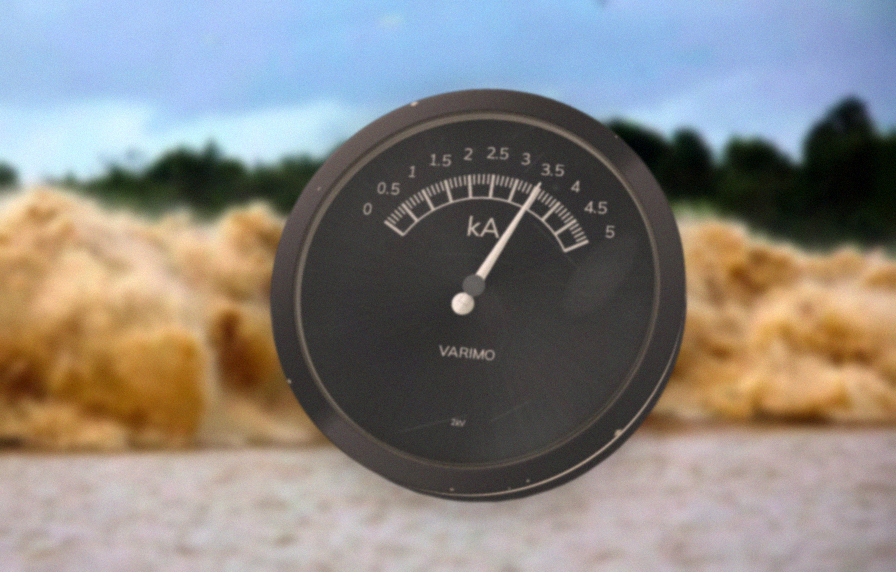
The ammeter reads 3.5; kA
